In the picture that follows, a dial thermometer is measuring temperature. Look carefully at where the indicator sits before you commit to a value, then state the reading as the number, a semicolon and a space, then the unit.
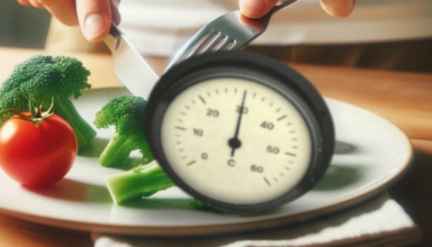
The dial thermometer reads 30; °C
